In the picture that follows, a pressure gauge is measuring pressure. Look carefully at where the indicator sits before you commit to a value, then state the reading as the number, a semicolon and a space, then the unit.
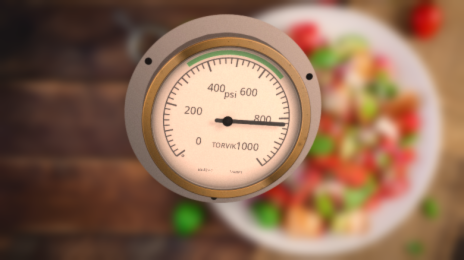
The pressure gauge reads 820; psi
